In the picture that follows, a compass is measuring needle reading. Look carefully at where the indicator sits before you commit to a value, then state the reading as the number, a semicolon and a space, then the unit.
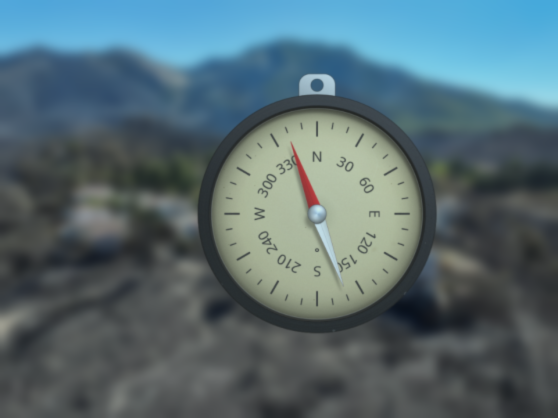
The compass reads 340; °
